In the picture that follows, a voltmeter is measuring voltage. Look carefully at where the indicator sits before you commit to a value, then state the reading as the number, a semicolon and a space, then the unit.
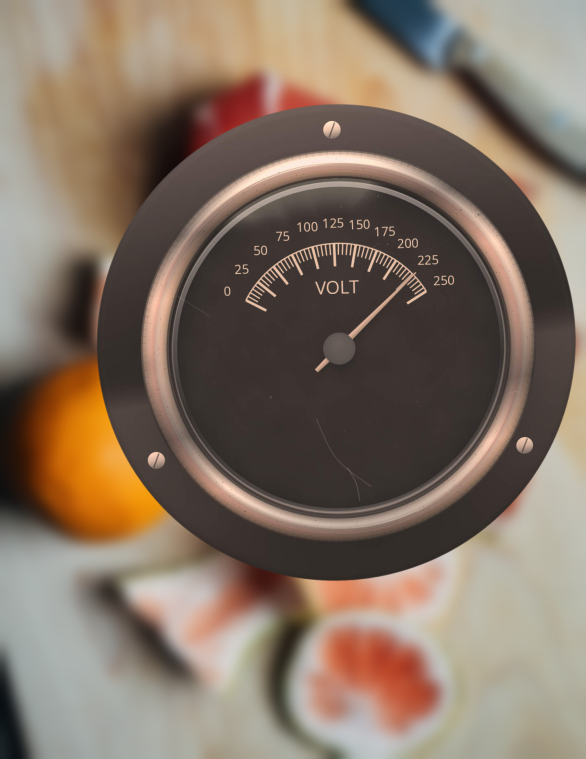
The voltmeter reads 225; V
